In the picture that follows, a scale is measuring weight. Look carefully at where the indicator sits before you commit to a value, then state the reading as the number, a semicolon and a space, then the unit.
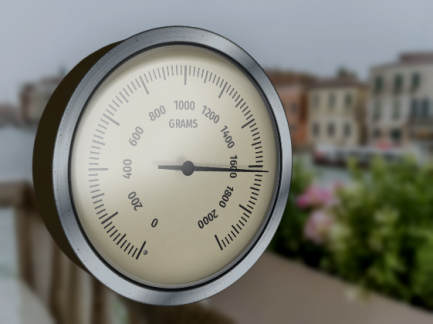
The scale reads 1620; g
